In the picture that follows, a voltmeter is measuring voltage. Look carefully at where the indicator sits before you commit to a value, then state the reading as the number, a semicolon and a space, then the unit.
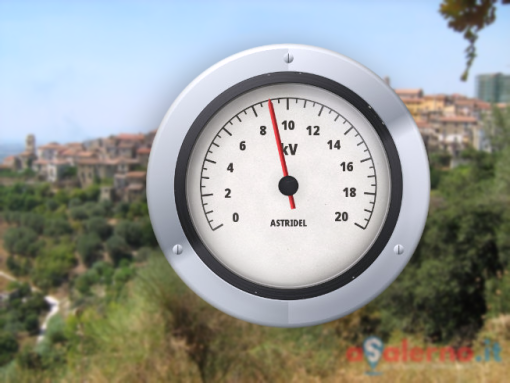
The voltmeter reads 9; kV
